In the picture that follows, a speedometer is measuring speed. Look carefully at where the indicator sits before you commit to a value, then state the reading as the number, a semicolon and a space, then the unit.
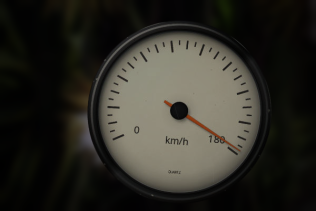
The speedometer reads 177.5; km/h
